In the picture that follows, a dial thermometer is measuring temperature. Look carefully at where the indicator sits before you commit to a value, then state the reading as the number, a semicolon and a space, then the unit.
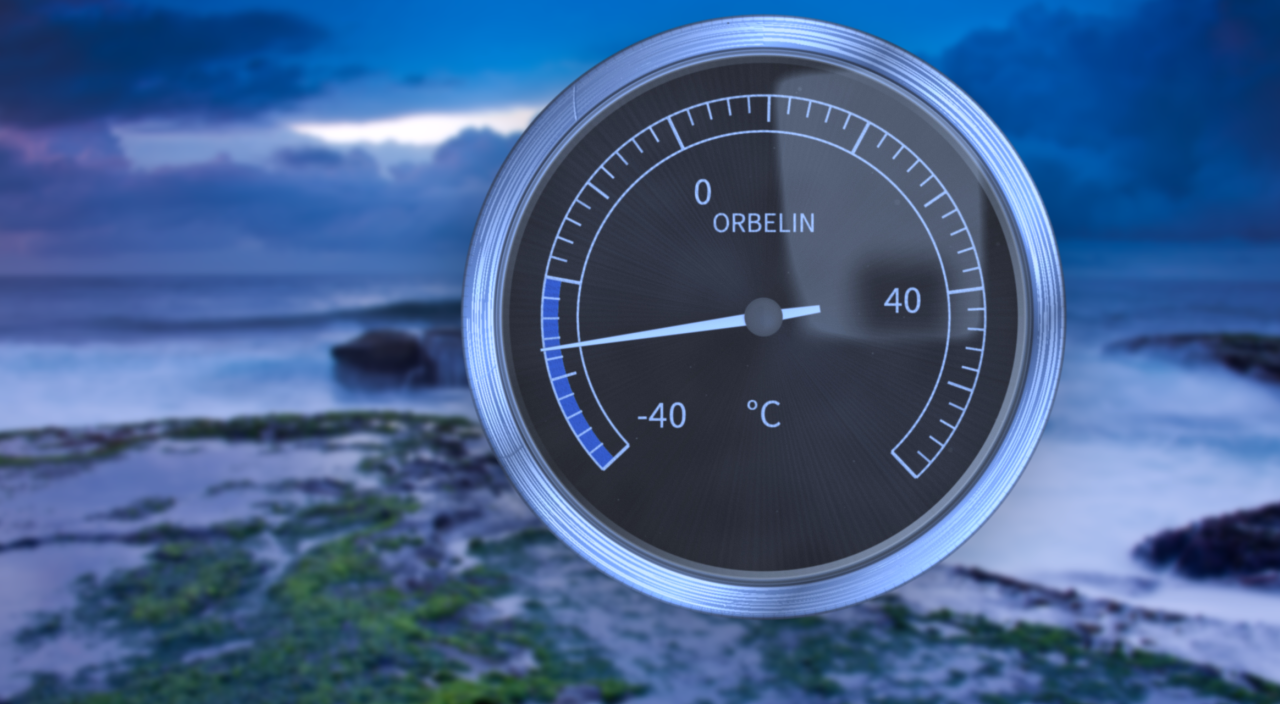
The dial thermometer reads -27; °C
